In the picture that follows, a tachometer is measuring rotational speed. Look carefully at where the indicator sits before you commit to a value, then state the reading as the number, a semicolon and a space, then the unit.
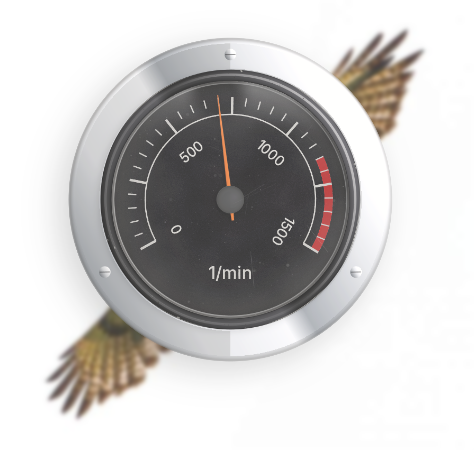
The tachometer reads 700; rpm
